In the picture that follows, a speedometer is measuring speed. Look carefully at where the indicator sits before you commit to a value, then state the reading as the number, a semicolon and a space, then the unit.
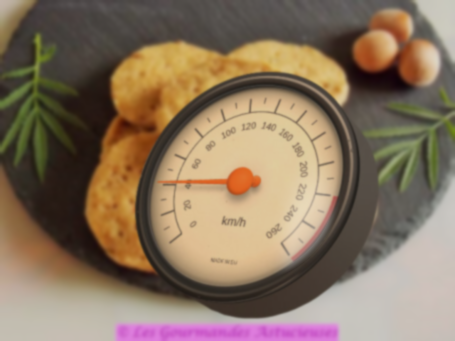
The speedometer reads 40; km/h
